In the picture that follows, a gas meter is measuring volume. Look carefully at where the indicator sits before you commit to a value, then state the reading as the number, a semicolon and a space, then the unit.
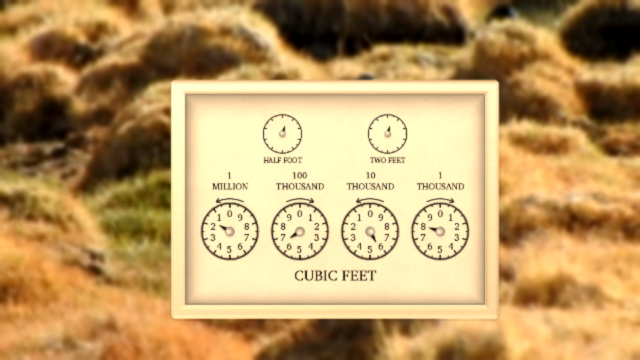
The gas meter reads 165800; ft³
